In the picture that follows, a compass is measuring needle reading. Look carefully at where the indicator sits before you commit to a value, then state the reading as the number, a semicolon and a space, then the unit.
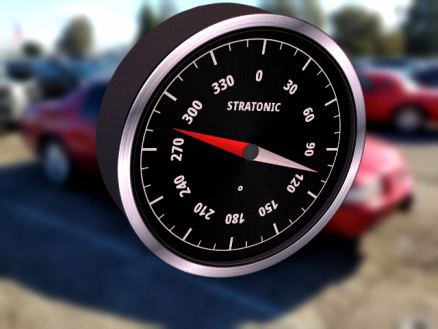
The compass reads 285; °
